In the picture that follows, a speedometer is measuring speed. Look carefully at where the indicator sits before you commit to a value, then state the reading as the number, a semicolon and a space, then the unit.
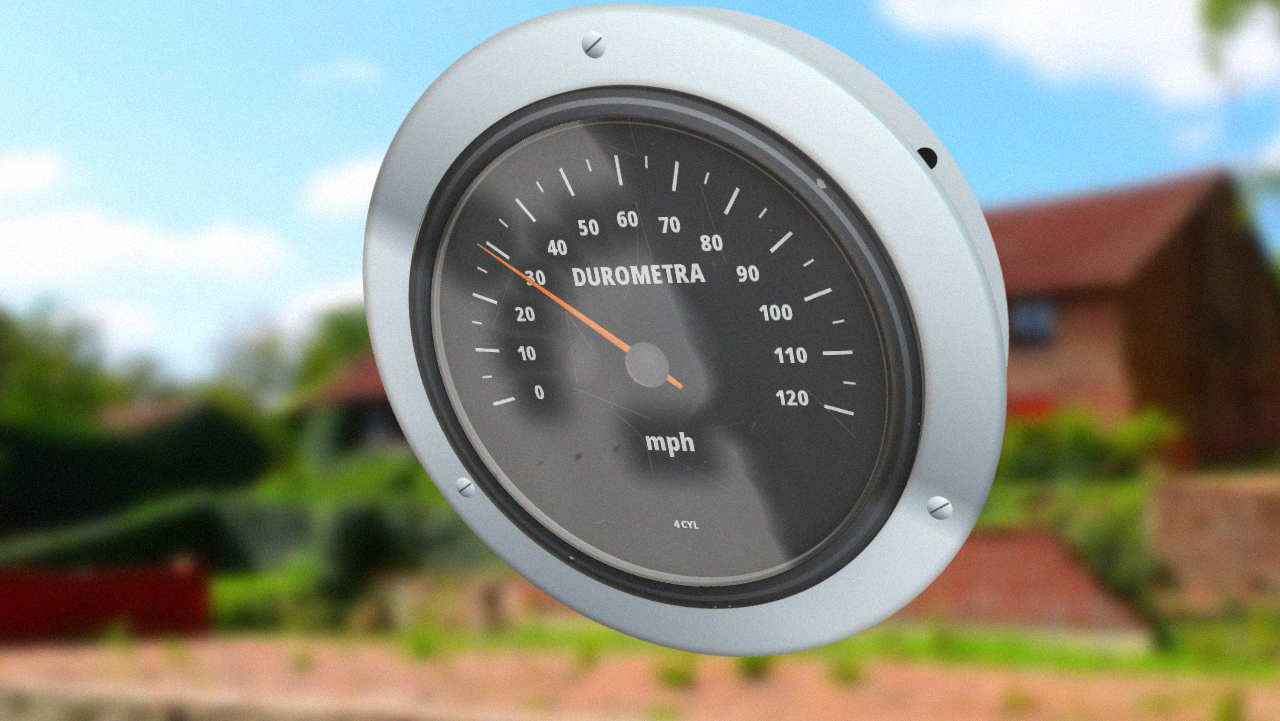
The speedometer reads 30; mph
